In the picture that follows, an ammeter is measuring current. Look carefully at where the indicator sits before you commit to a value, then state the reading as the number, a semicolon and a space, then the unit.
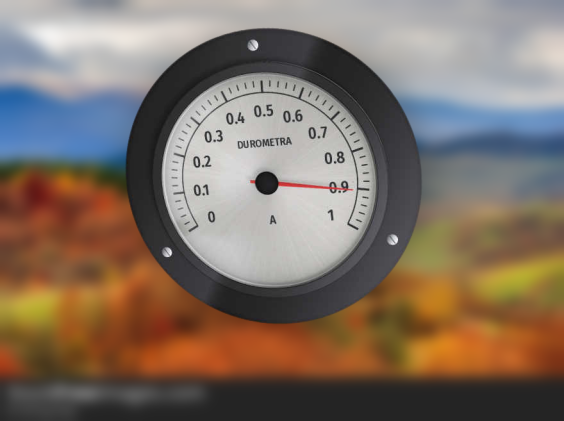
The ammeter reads 0.9; A
